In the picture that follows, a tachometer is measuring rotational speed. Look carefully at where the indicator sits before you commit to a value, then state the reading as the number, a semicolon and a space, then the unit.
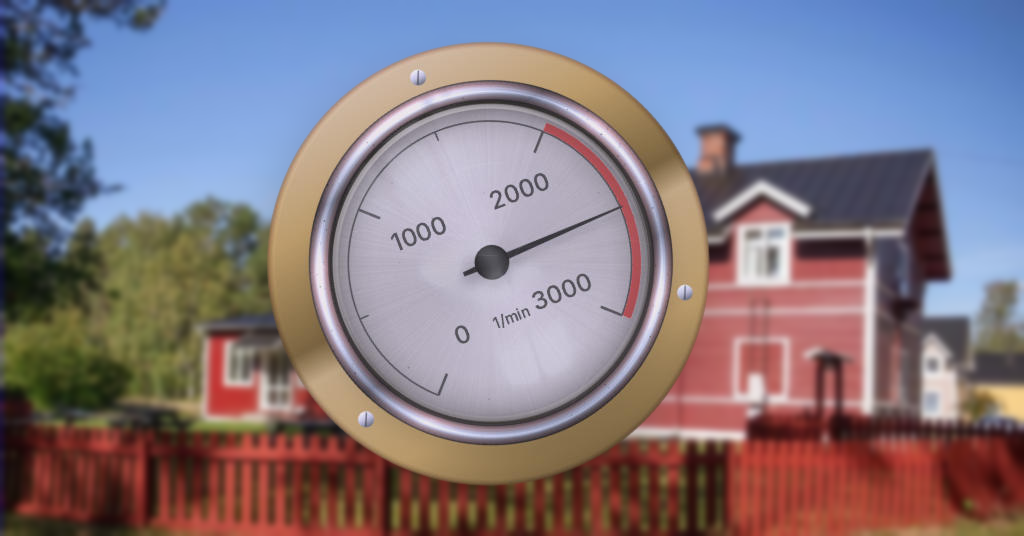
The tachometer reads 2500; rpm
